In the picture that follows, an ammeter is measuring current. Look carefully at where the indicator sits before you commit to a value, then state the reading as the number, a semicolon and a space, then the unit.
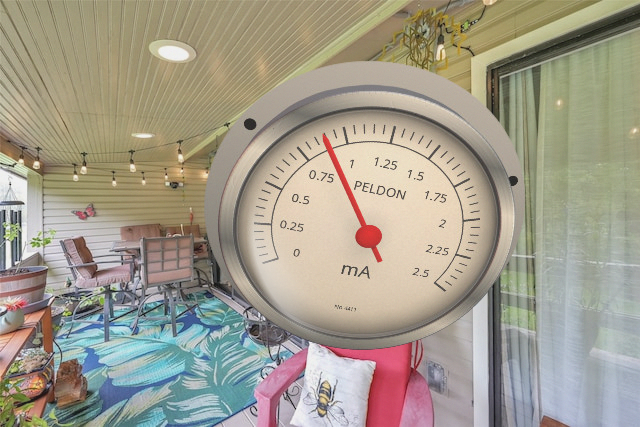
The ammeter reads 0.9; mA
